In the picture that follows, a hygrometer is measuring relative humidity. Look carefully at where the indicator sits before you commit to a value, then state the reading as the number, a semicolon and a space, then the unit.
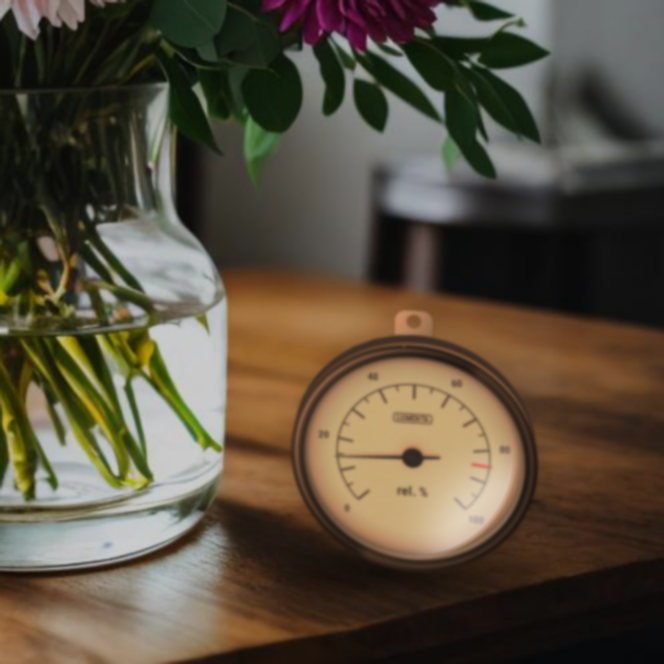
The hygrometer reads 15; %
